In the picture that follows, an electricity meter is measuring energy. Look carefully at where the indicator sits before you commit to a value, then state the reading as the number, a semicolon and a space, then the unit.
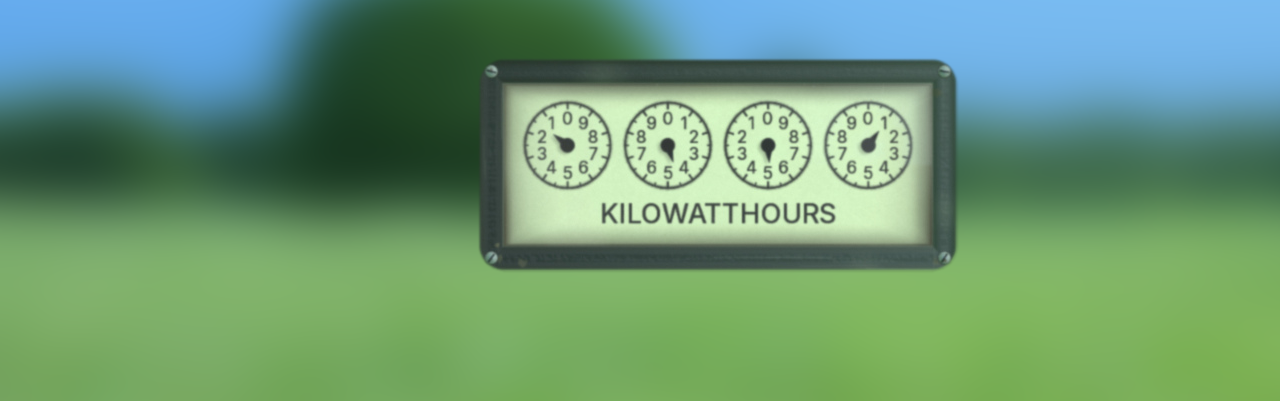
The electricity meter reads 1451; kWh
